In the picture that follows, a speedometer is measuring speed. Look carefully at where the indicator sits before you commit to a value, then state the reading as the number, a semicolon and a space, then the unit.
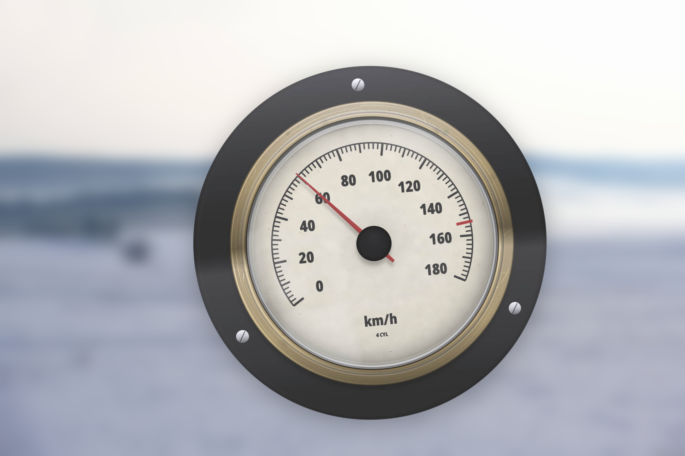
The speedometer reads 60; km/h
